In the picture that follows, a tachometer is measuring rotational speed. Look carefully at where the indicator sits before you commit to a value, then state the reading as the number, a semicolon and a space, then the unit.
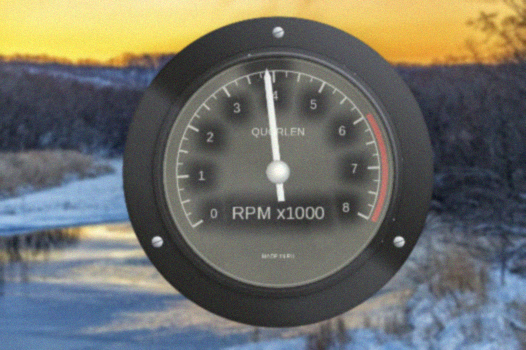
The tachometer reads 3875; rpm
